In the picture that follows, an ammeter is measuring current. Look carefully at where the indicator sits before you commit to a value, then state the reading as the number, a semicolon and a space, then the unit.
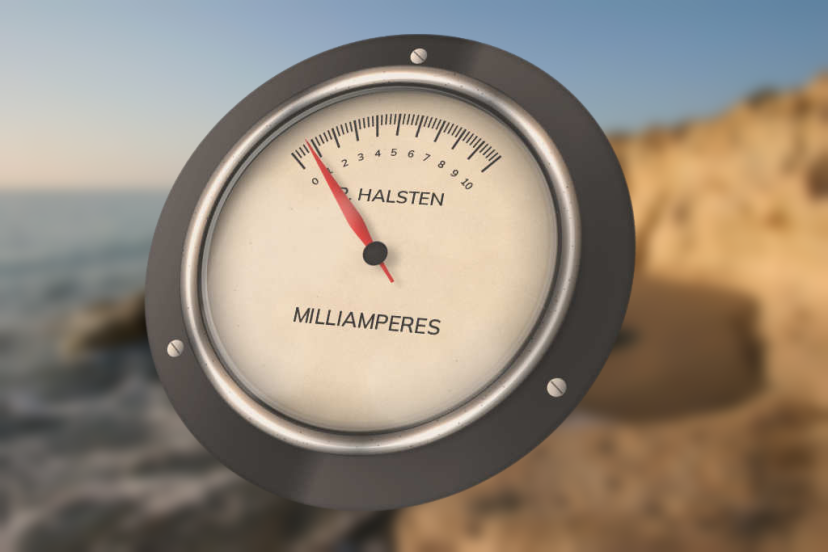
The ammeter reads 0.8; mA
